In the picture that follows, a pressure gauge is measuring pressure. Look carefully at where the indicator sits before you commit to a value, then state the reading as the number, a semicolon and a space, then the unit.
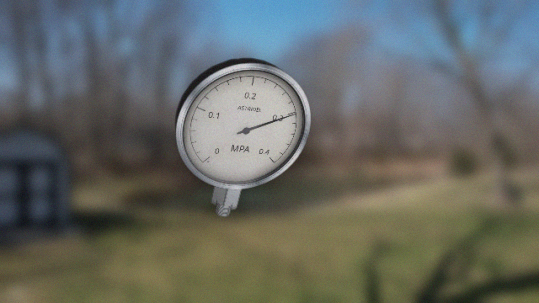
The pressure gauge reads 0.3; MPa
